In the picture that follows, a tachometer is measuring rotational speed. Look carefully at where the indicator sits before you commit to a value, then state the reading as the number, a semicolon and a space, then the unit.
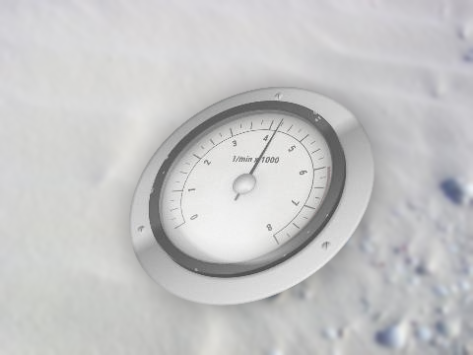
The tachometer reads 4250; rpm
